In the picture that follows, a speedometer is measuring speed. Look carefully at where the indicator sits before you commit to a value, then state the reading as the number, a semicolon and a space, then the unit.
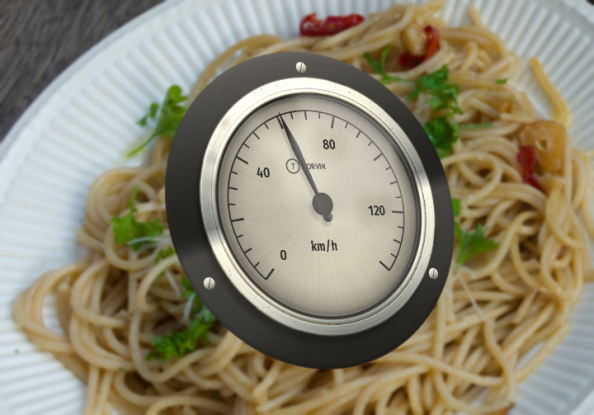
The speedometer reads 60; km/h
